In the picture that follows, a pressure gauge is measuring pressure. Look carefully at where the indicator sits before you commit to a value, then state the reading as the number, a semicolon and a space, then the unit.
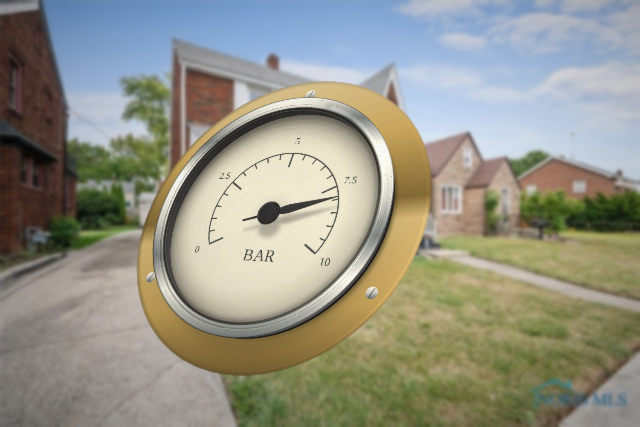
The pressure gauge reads 8; bar
